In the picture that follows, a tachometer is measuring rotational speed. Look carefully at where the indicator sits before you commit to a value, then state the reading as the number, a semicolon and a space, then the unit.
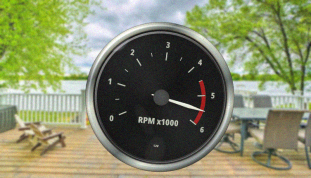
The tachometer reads 5500; rpm
